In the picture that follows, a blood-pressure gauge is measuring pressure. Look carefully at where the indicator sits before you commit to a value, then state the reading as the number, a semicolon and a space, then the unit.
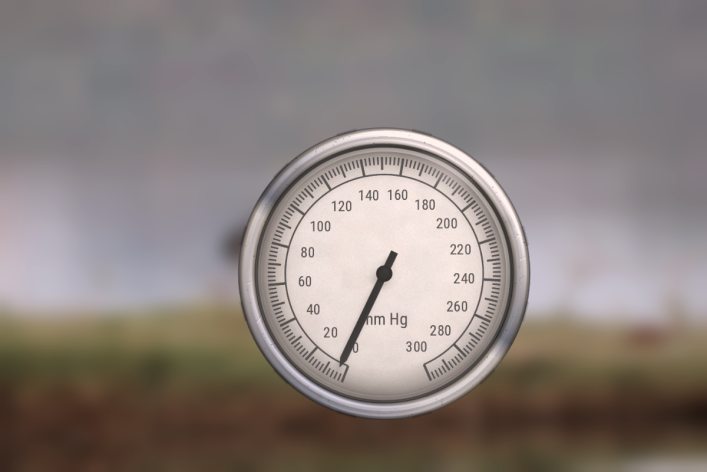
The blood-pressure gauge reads 4; mmHg
